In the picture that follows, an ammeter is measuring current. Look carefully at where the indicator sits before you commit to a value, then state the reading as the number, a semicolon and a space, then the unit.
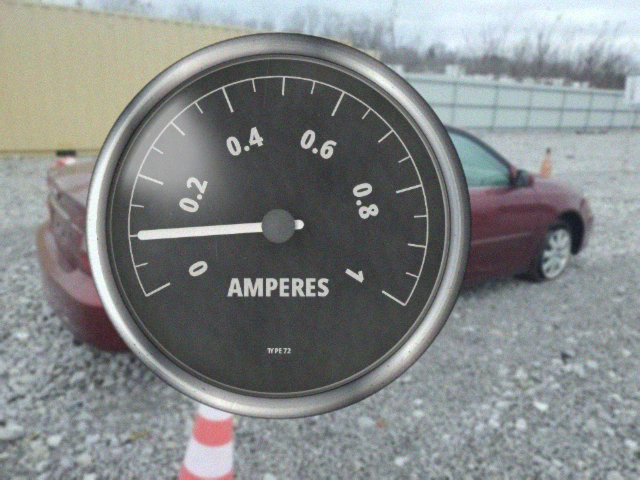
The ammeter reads 0.1; A
